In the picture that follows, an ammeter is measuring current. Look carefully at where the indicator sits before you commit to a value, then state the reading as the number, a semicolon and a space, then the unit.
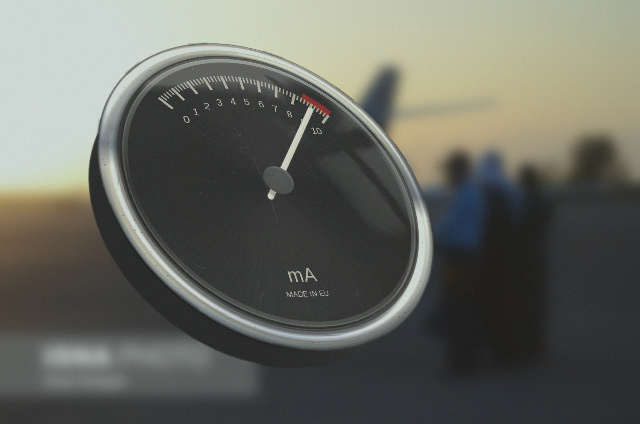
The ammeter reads 9; mA
